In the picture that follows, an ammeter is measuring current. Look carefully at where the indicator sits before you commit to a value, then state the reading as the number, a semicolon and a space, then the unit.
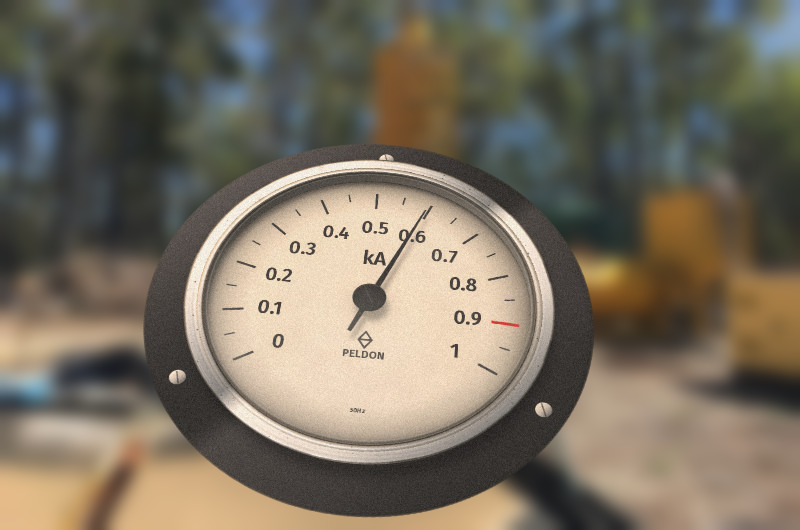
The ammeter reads 0.6; kA
